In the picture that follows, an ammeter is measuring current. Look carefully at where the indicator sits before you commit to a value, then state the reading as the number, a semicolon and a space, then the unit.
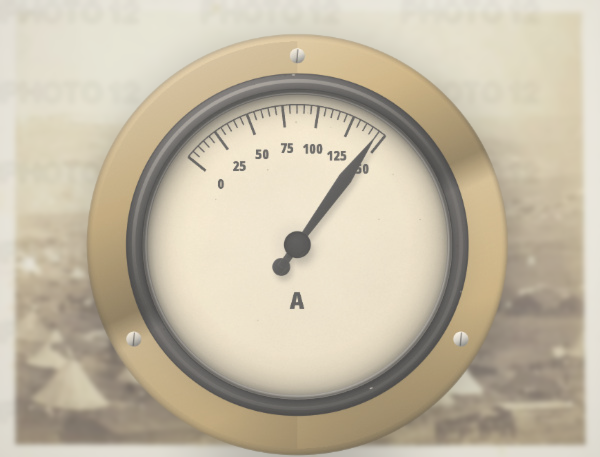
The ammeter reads 145; A
